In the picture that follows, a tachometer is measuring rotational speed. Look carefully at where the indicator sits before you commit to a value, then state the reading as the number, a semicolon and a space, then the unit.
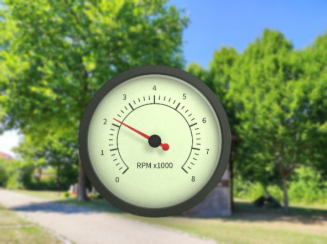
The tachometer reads 2200; rpm
